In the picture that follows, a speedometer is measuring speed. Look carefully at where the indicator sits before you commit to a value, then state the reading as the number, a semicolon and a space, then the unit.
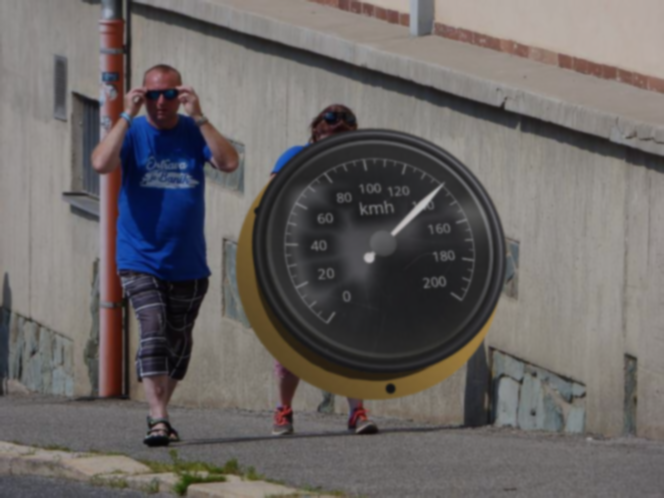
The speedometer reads 140; km/h
